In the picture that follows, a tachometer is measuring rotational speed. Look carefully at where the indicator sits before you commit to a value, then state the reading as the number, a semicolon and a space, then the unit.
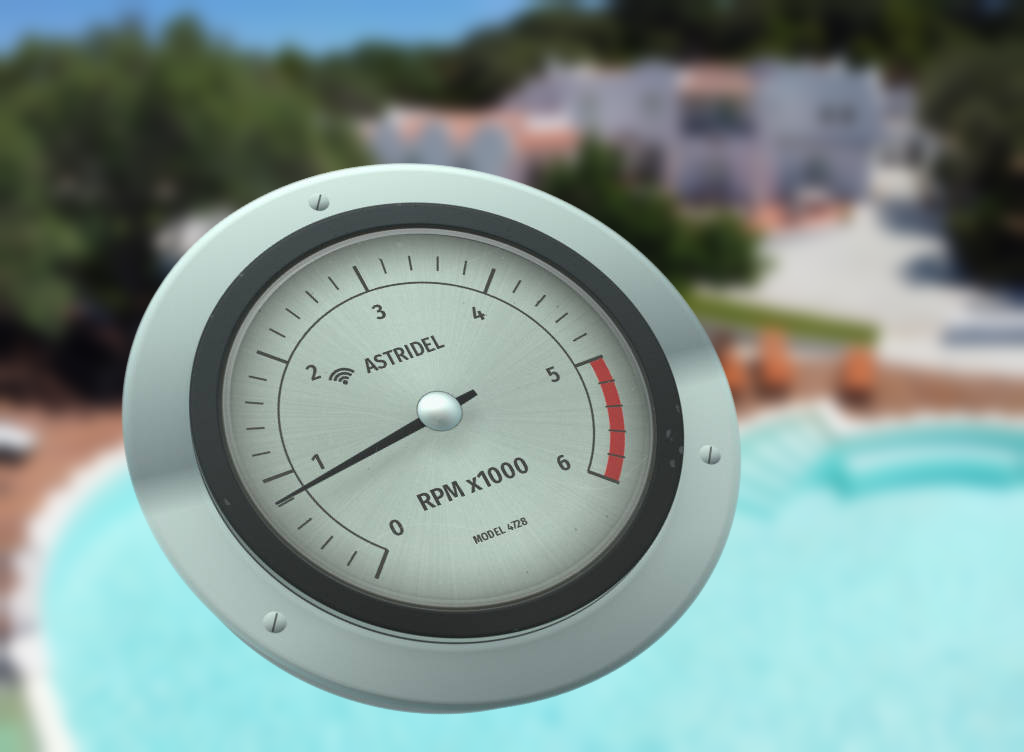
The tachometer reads 800; rpm
